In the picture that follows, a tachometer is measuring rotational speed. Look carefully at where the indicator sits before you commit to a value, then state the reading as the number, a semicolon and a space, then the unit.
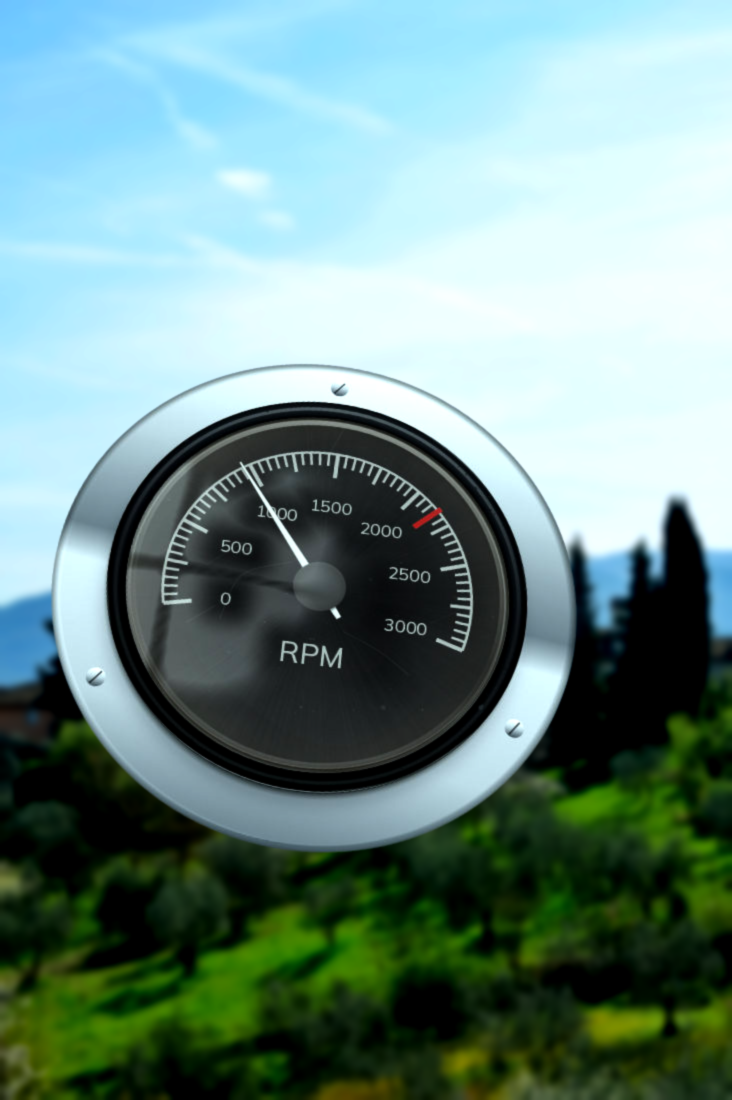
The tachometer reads 950; rpm
